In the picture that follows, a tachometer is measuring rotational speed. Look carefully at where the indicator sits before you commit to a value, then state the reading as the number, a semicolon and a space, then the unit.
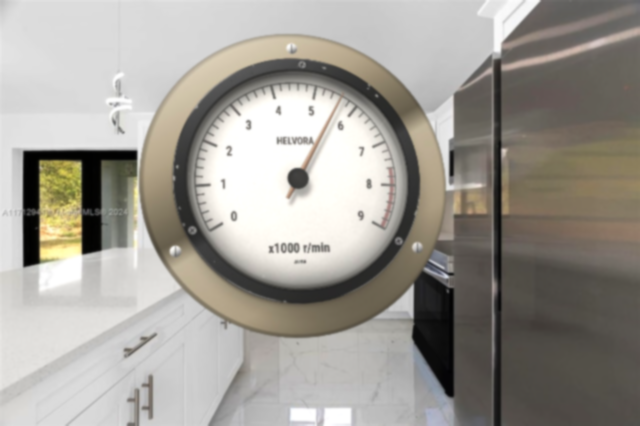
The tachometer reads 5600; rpm
